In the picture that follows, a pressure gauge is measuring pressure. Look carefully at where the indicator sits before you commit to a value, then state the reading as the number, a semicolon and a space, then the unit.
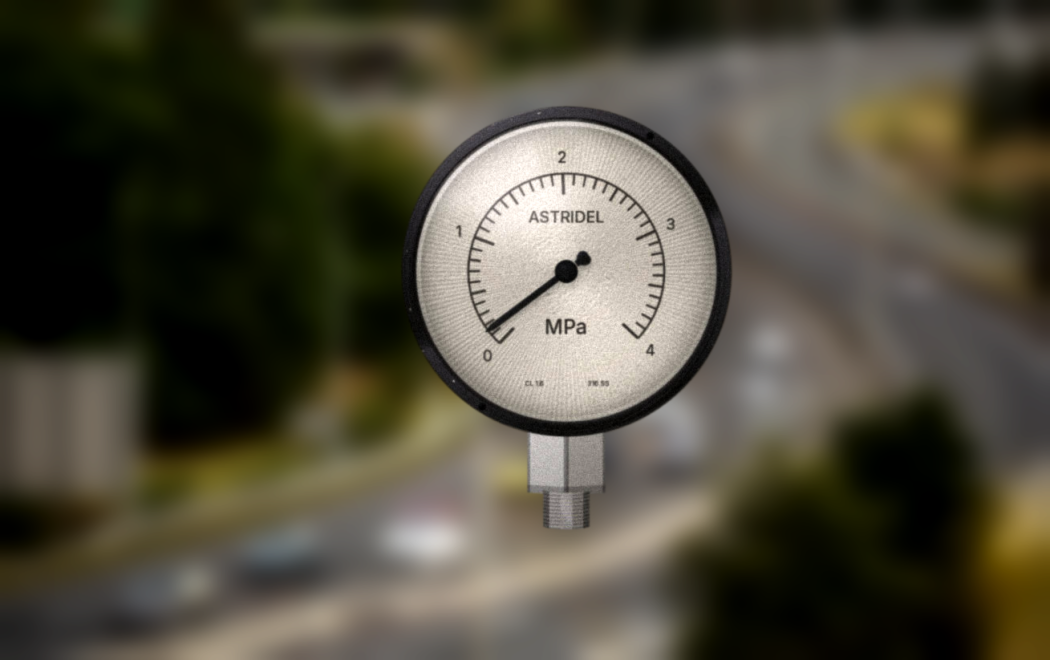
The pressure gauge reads 0.15; MPa
